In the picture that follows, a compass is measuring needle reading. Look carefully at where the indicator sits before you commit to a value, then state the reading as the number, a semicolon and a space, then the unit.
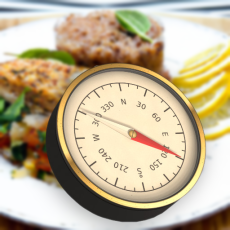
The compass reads 120; °
